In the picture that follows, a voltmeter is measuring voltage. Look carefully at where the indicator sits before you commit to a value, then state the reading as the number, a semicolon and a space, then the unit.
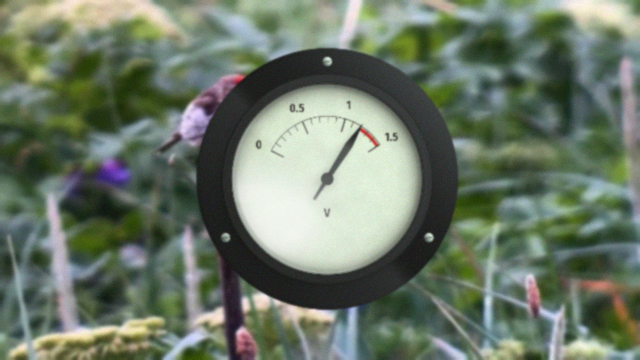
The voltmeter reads 1.2; V
